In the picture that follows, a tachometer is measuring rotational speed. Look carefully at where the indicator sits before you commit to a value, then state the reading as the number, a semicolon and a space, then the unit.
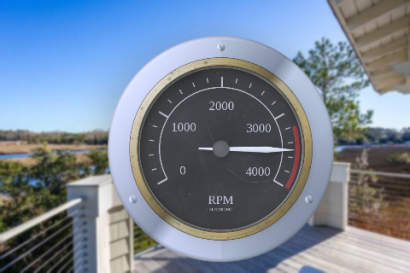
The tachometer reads 3500; rpm
